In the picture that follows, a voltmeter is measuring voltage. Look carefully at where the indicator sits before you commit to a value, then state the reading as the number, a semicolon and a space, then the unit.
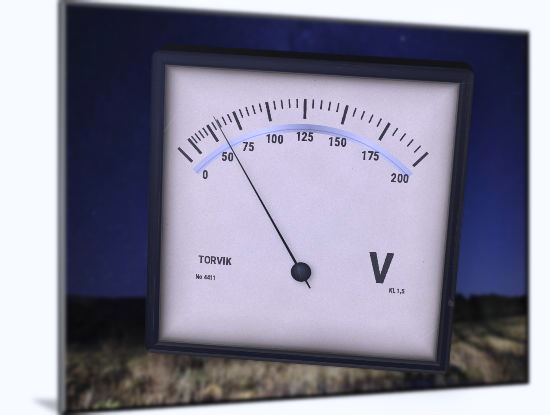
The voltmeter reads 60; V
